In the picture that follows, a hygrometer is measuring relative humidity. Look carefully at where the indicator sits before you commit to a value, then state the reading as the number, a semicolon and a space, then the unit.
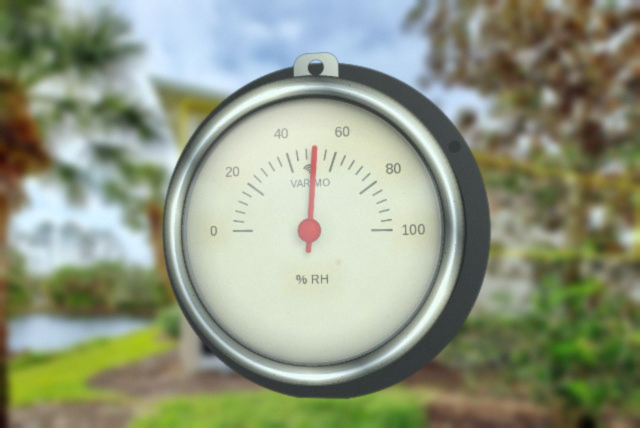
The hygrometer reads 52; %
